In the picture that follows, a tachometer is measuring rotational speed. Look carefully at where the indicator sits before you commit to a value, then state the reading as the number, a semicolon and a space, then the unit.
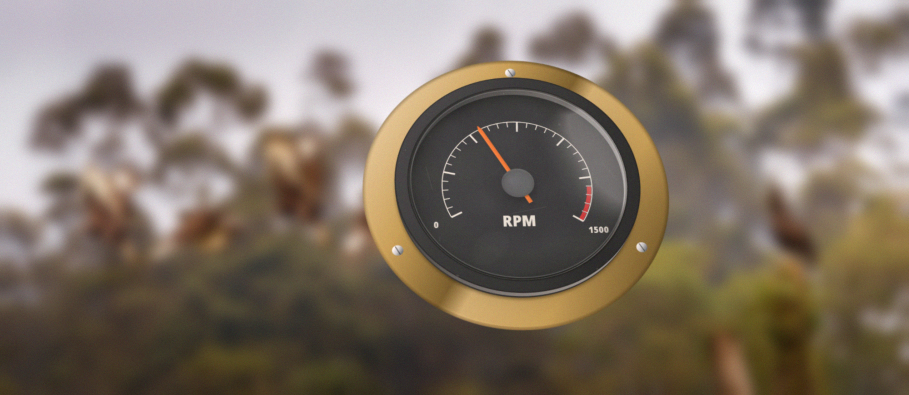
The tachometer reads 550; rpm
